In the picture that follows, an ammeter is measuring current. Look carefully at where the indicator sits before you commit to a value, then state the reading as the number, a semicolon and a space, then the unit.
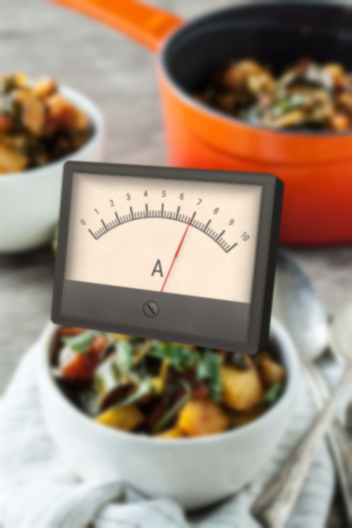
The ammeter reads 7; A
